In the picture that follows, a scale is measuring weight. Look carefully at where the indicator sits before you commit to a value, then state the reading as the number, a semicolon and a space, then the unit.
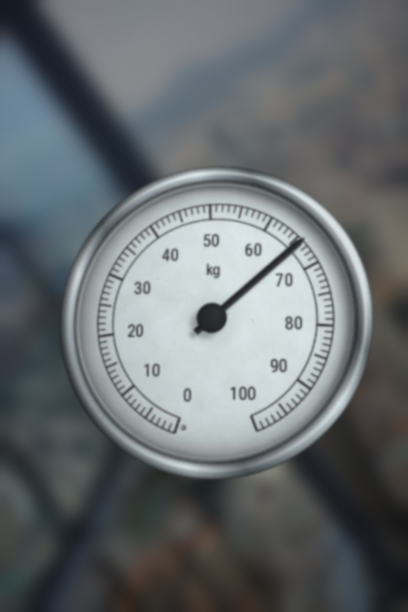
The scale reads 66; kg
